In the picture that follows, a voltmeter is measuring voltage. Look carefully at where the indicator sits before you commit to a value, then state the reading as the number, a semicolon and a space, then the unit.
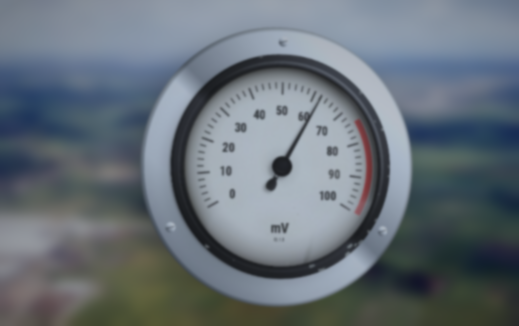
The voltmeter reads 62; mV
